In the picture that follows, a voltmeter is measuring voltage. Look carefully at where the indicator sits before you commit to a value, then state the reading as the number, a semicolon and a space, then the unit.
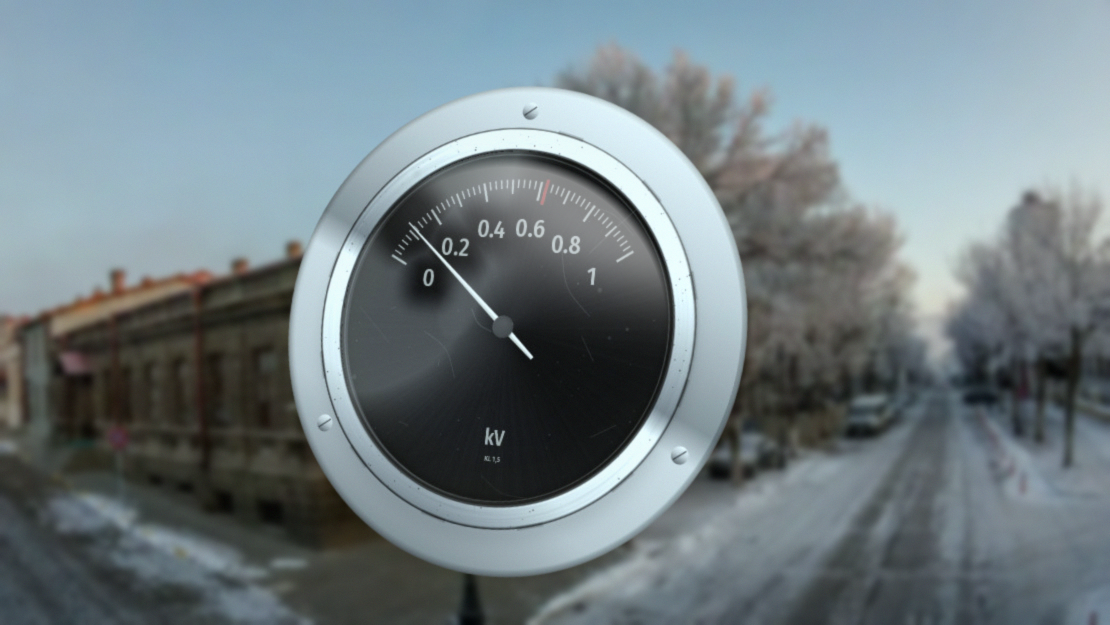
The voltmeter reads 0.12; kV
